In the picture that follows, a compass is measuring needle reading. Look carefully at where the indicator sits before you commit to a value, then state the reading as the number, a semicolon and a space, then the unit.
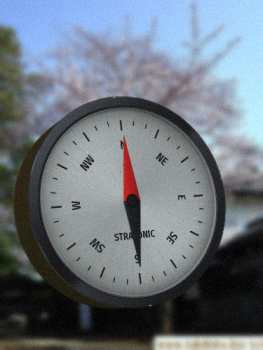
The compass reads 0; °
